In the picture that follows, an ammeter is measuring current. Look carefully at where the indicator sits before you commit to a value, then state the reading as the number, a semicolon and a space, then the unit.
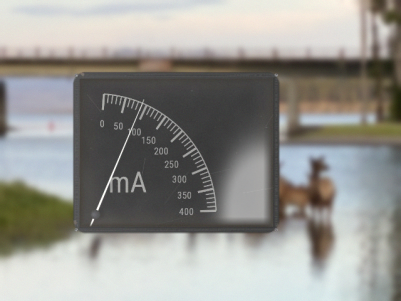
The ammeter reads 90; mA
